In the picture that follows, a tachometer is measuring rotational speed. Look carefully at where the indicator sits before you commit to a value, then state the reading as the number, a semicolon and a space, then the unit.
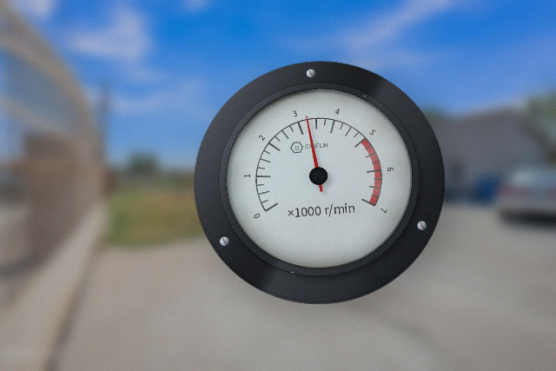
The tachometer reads 3250; rpm
